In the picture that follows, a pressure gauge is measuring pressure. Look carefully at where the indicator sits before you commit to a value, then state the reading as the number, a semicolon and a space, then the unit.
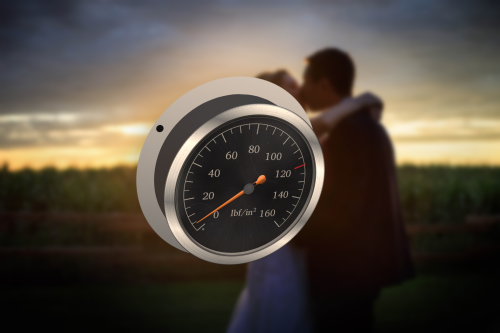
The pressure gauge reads 5; psi
